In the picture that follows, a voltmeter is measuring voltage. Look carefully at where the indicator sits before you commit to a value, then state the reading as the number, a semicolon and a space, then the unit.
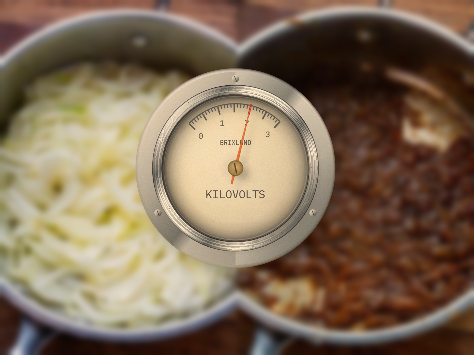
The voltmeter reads 2; kV
